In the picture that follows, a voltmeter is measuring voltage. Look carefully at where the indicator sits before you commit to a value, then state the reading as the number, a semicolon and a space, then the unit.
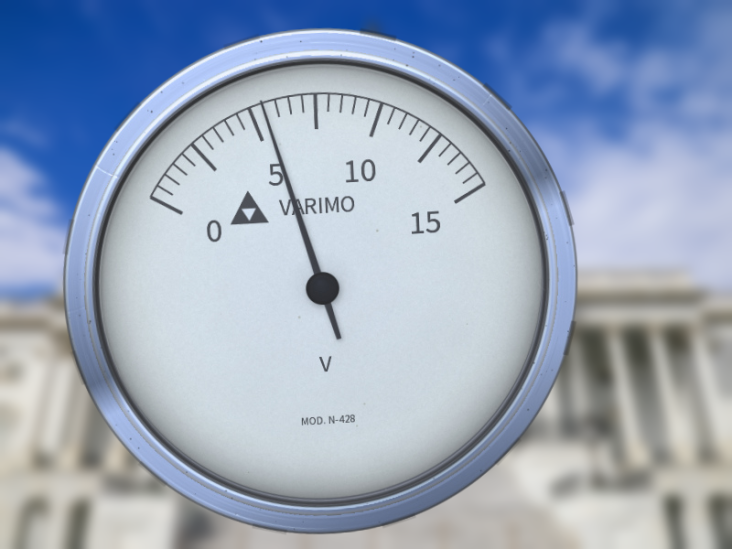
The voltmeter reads 5.5; V
